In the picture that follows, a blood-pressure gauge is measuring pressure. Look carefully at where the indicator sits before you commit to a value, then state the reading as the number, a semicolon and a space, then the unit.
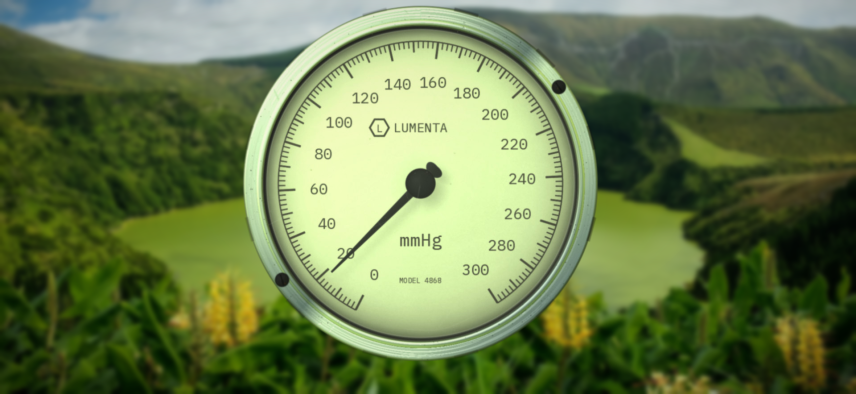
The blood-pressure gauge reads 18; mmHg
